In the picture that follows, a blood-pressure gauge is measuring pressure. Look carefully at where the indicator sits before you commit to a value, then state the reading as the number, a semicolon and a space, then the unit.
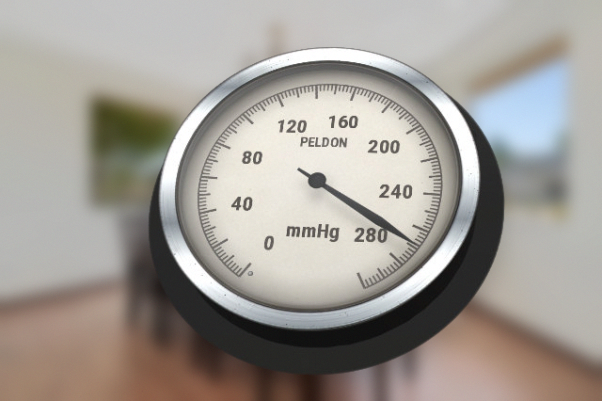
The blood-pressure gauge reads 270; mmHg
